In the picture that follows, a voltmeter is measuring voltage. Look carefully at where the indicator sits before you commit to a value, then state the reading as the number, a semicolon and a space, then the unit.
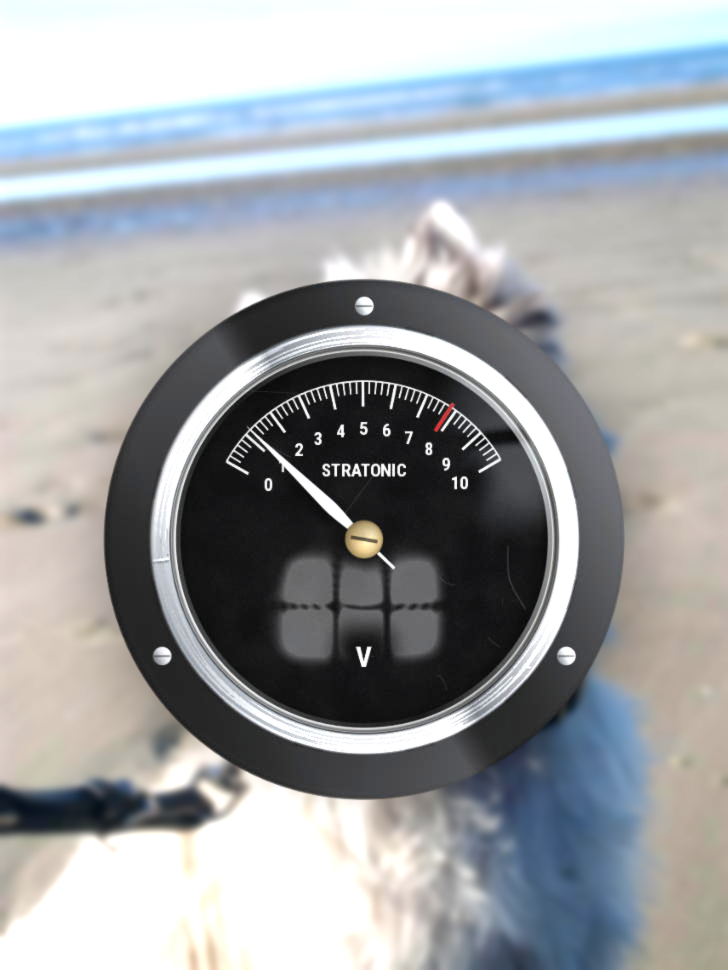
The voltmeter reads 1.2; V
